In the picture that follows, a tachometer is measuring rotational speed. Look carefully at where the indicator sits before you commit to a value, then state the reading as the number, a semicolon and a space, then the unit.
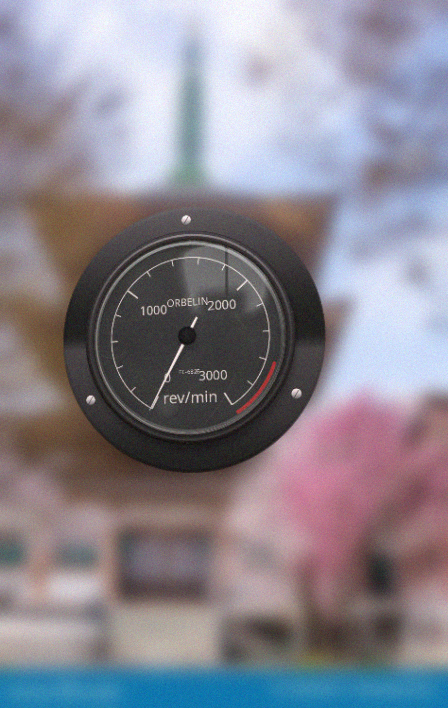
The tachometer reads 0; rpm
